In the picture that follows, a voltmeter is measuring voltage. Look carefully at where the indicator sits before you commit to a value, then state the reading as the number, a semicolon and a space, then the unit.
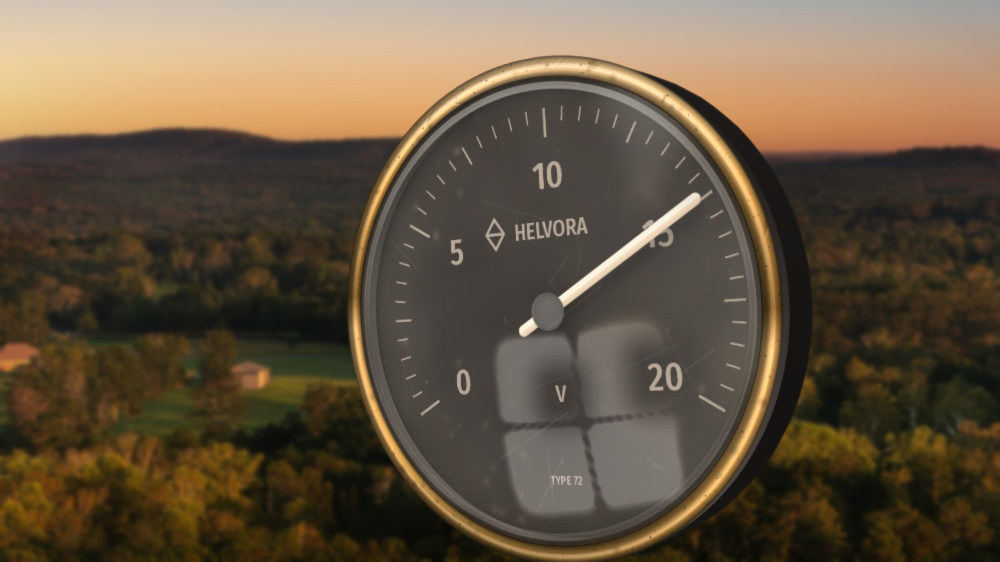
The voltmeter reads 15; V
